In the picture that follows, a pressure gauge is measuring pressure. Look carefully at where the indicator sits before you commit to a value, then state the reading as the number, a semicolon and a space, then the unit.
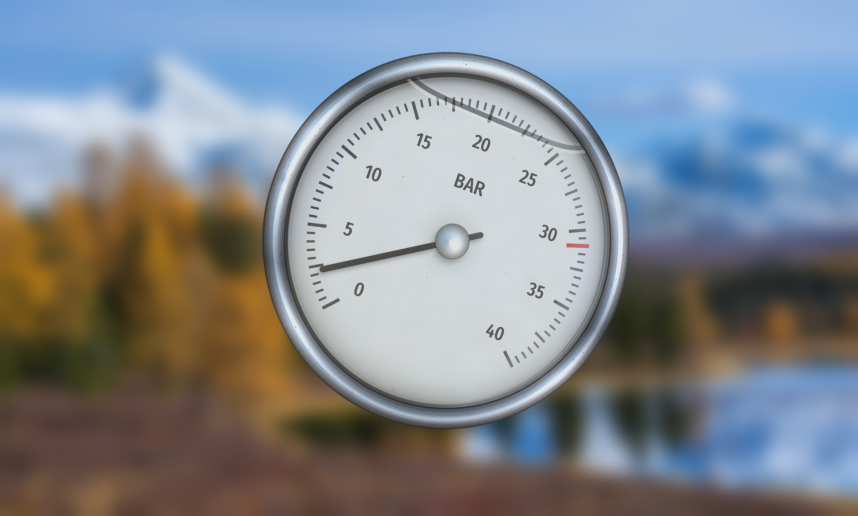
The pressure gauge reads 2.25; bar
